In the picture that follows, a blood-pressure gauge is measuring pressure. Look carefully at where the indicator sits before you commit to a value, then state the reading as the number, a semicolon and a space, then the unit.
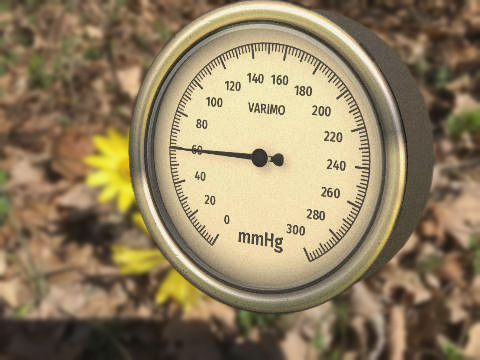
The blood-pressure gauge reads 60; mmHg
